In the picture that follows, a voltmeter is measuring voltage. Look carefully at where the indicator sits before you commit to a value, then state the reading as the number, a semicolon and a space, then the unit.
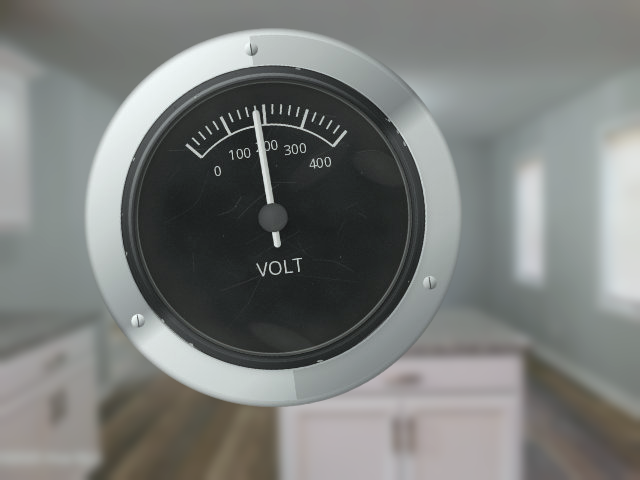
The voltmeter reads 180; V
